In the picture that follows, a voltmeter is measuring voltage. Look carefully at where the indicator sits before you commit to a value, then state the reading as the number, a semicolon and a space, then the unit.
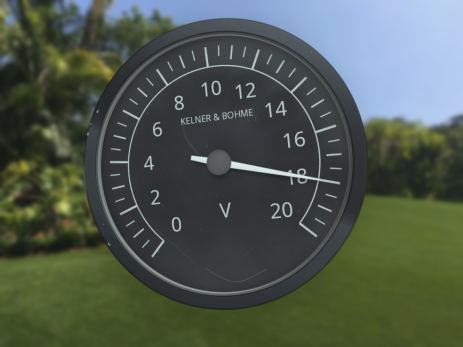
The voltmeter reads 18; V
